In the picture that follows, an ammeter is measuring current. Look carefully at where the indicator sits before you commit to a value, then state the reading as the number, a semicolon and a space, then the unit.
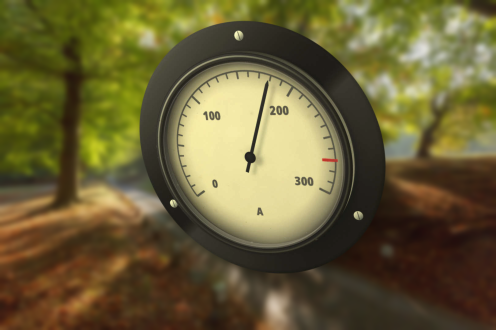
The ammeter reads 180; A
